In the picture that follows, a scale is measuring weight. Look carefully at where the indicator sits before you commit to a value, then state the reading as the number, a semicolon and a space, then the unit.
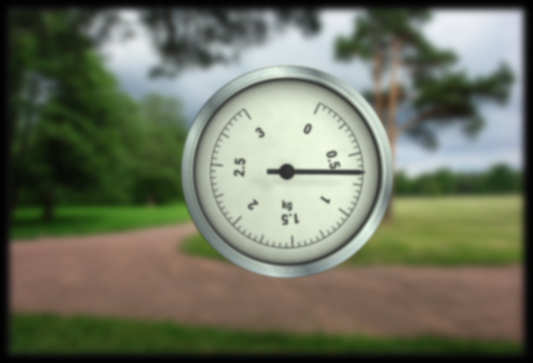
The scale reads 0.65; kg
